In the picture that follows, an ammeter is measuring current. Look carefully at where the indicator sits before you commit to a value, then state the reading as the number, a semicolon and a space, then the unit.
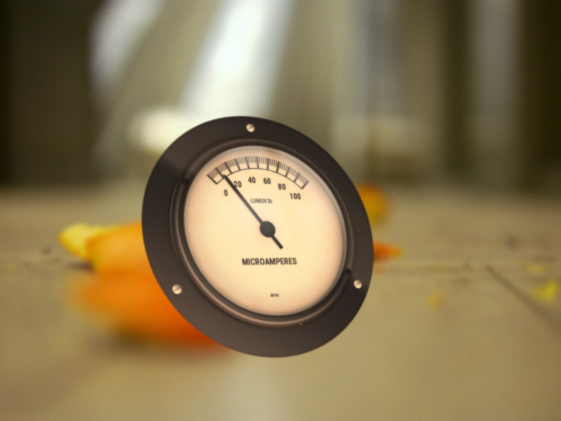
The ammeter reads 10; µA
